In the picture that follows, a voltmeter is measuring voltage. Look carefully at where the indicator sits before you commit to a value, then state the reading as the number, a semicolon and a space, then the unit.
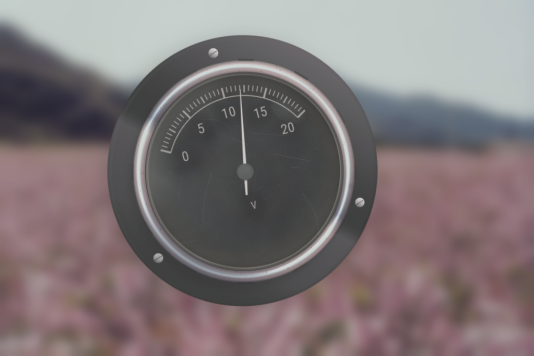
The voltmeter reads 12; V
